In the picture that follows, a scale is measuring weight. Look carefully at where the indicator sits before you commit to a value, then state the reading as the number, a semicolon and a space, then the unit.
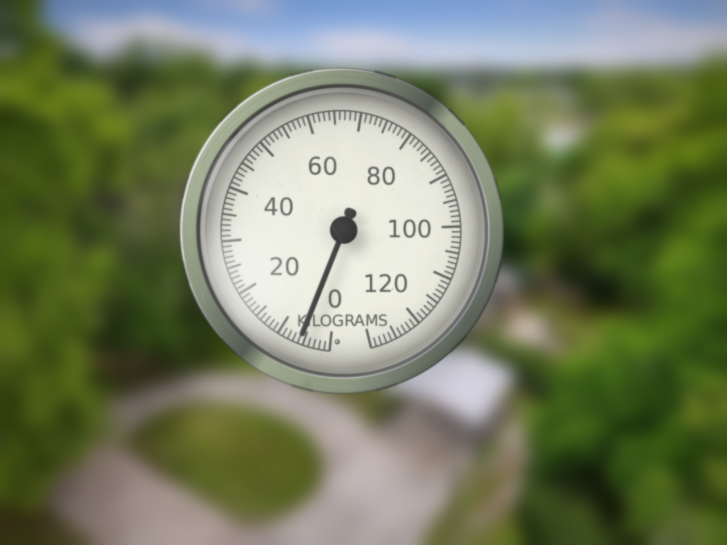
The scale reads 6; kg
